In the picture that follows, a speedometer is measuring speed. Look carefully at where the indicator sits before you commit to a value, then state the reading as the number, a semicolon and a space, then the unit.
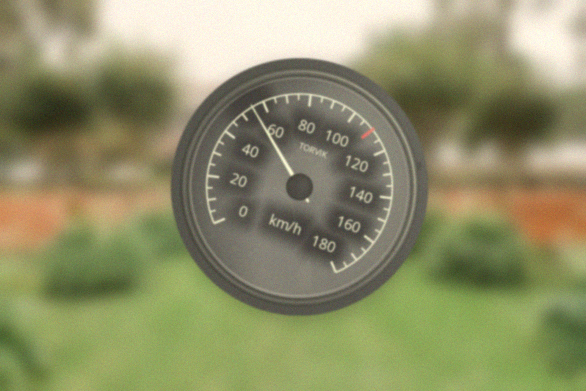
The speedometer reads 55; km/h
